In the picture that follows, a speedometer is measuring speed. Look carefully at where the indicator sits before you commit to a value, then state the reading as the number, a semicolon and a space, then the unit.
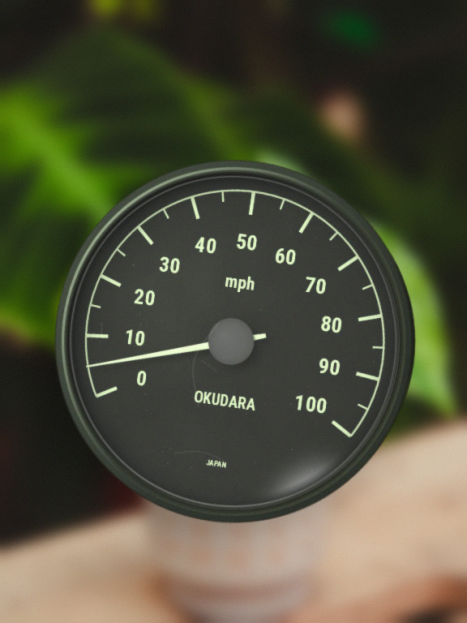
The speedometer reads 5; mph
